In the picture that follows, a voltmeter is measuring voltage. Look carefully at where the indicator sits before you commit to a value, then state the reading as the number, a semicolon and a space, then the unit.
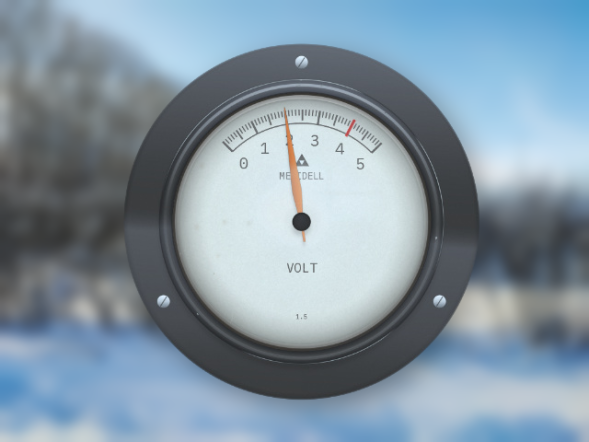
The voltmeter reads 2; V
